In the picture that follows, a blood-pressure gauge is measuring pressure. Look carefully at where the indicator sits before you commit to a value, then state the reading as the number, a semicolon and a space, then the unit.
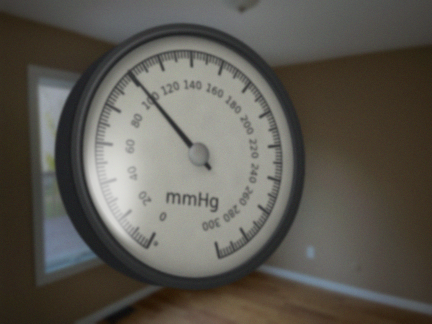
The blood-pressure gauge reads 100; mmHg
